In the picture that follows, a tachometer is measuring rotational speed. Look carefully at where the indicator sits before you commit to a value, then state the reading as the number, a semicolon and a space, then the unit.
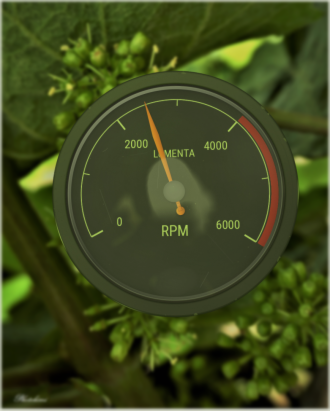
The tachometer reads 2500; rpm
